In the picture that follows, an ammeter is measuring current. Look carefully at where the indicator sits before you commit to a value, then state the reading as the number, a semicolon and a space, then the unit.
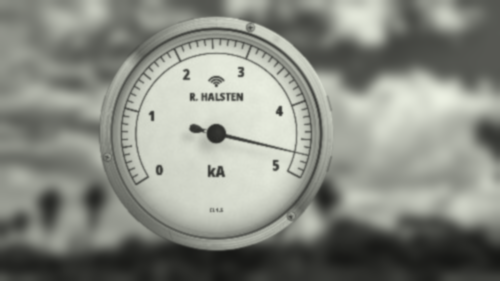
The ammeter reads 4.7; kA
